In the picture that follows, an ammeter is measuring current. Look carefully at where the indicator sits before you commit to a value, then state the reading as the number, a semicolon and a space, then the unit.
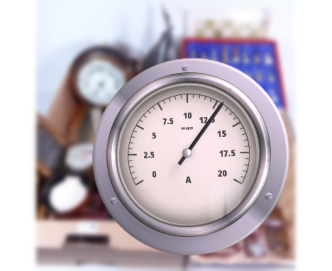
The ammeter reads 13; A
